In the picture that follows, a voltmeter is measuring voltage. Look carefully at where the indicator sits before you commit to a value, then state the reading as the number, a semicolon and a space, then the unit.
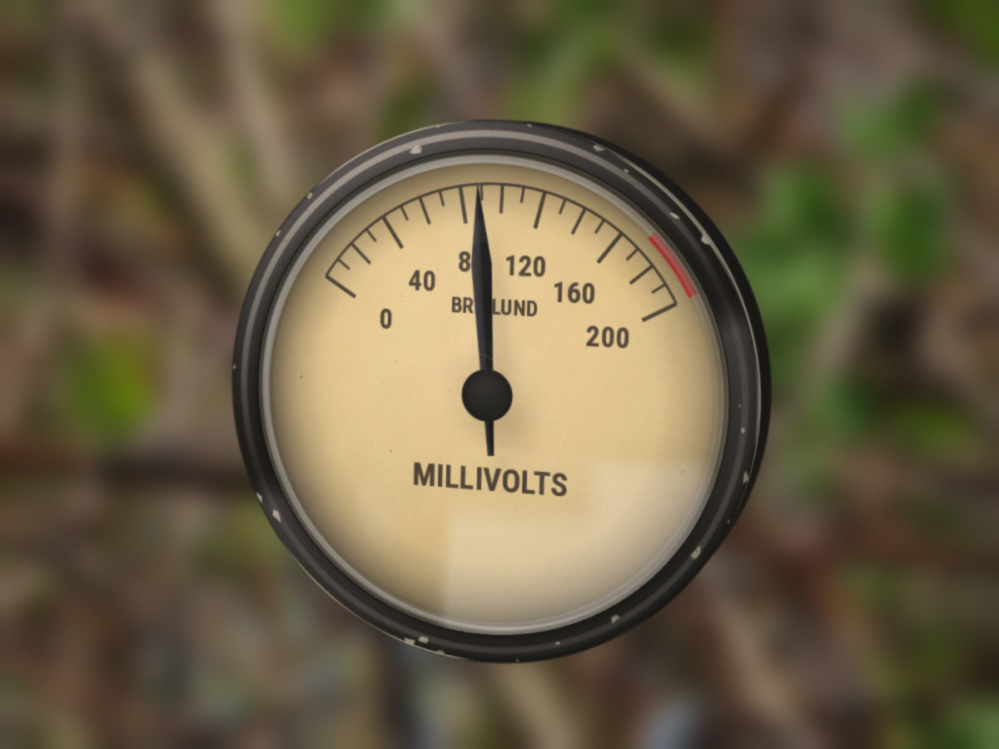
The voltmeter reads 90; mV
